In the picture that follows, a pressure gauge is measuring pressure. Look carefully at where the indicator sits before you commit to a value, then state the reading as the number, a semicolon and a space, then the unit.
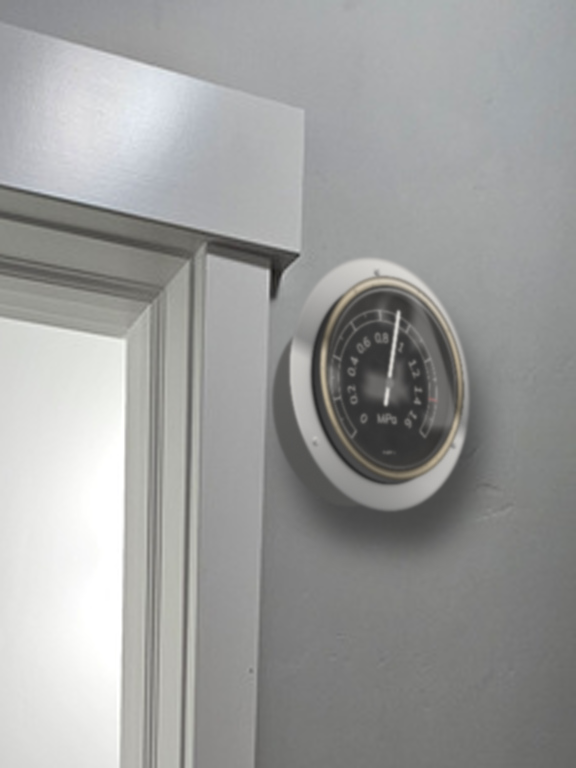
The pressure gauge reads 0.9; MPa
